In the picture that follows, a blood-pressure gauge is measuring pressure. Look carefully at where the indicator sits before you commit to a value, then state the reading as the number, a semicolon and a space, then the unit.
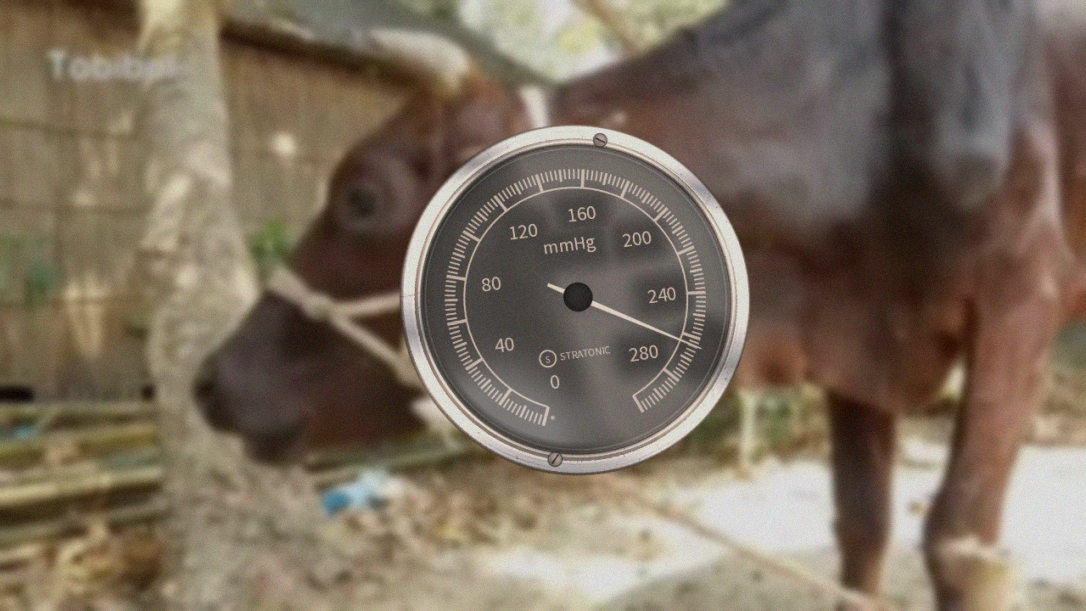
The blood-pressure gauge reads 264; mmHg
